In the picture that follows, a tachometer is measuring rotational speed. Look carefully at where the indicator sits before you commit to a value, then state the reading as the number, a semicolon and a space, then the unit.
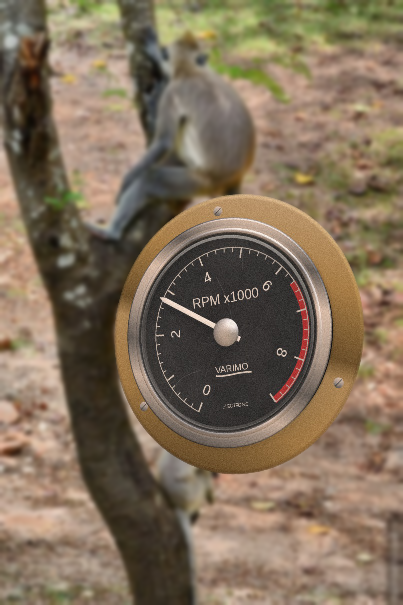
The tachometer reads 2800; rpm
